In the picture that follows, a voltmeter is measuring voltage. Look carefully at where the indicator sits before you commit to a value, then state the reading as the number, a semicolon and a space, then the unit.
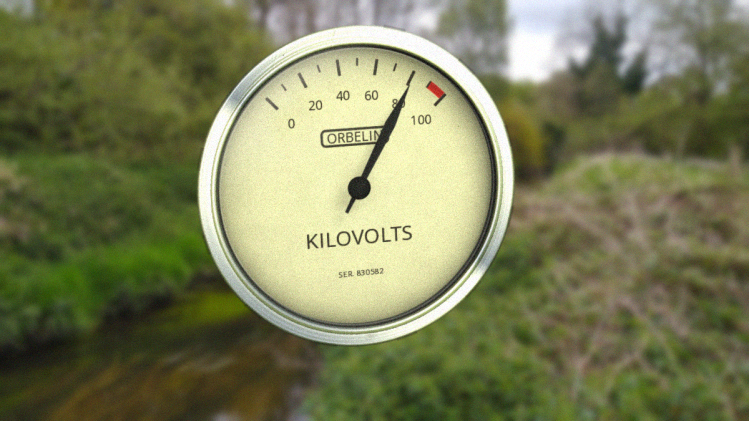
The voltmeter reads 80; kV
